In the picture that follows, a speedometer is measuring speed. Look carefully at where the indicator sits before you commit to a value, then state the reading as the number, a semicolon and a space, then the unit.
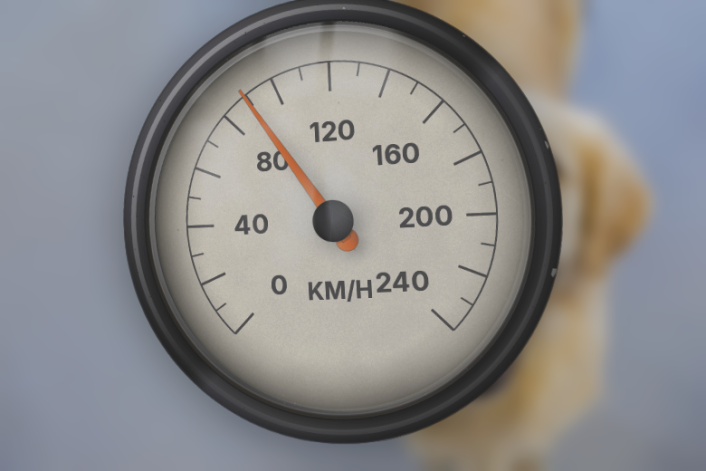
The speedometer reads 90; km/h
